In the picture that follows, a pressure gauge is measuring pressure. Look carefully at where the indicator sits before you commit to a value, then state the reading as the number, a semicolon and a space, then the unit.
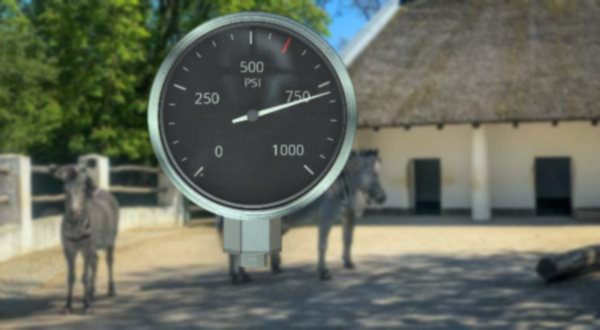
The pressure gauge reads 775; psi
